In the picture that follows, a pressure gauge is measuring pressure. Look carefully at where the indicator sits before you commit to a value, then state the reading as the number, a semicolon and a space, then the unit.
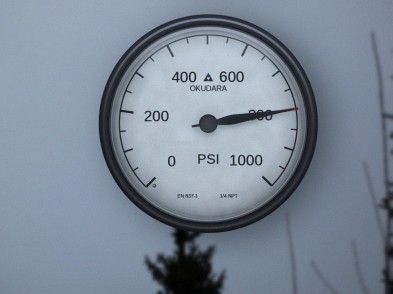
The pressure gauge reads 800; psi
